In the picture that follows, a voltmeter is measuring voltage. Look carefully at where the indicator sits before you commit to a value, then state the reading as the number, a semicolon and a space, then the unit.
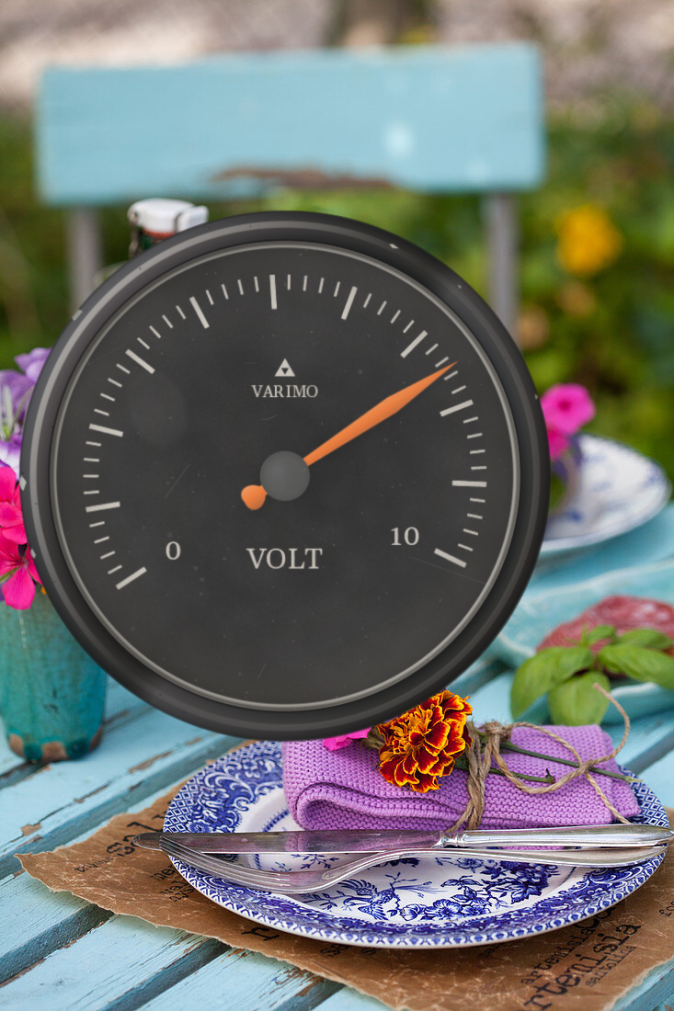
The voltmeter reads 7.5; V
